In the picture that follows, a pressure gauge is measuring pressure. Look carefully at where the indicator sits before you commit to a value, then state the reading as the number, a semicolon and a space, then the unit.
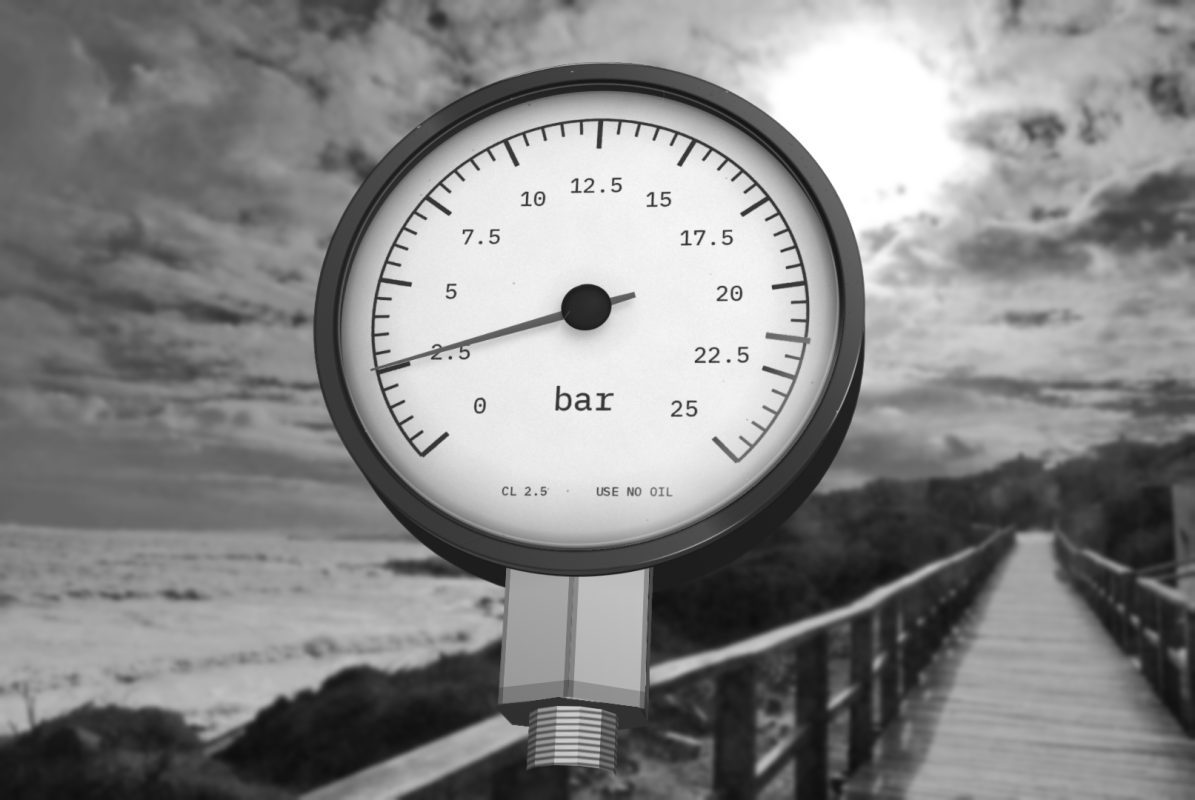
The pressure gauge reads 2.5; bar
